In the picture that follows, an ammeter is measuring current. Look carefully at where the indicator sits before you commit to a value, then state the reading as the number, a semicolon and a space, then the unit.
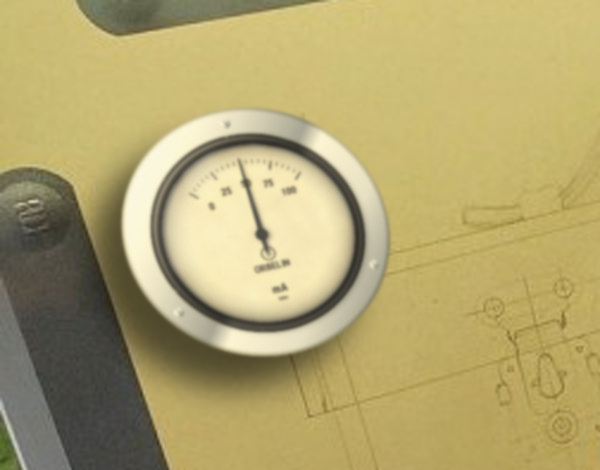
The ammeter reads 50; mA
